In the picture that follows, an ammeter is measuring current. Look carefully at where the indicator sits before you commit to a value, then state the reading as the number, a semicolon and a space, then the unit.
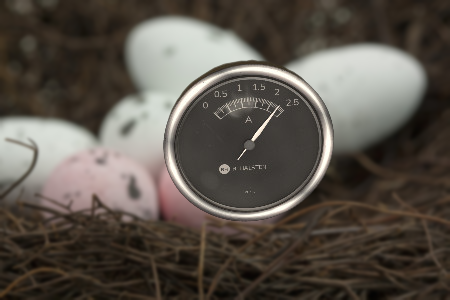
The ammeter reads 2.25; A
